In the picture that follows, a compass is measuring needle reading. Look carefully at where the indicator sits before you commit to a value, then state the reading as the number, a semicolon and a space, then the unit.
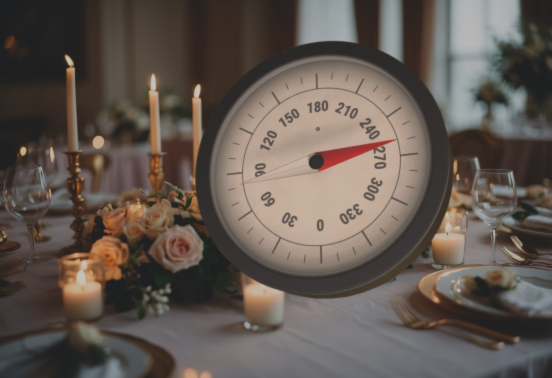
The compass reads 260; °
